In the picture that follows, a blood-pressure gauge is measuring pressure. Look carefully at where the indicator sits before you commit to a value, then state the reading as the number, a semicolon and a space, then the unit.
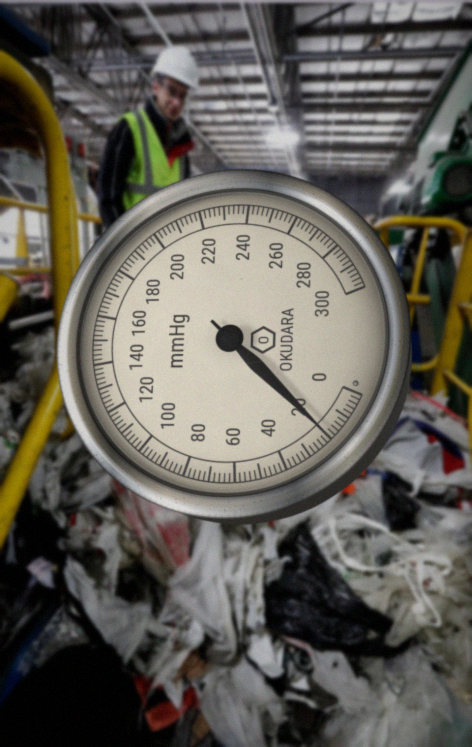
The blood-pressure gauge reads 20; mmHg
